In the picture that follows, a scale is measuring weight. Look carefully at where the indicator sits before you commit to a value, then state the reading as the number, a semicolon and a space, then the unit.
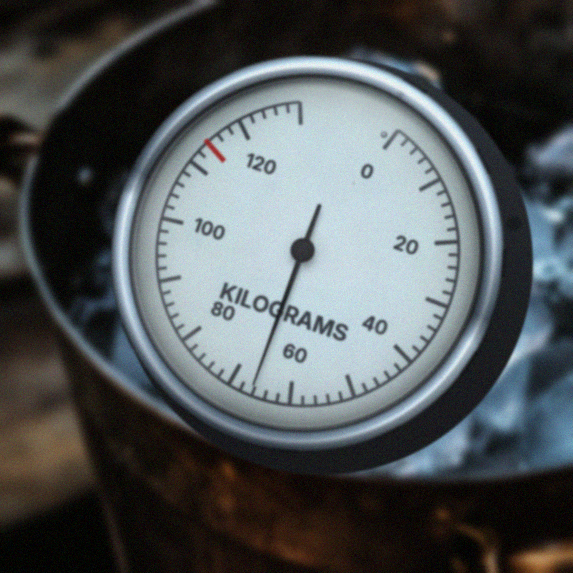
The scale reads 66; kg
